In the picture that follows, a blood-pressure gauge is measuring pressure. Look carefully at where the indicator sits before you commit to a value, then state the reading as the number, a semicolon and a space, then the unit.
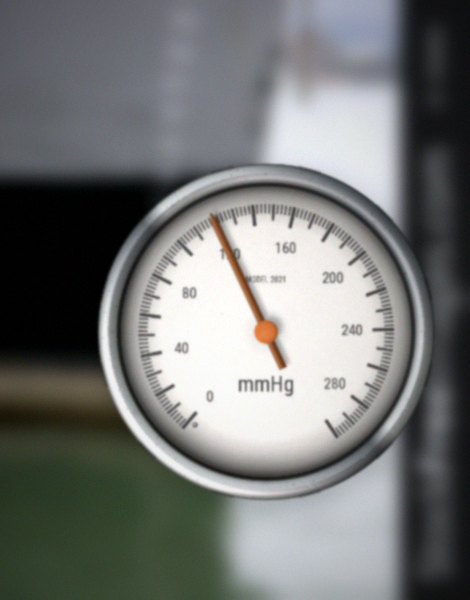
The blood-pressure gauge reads 120; mmHg
